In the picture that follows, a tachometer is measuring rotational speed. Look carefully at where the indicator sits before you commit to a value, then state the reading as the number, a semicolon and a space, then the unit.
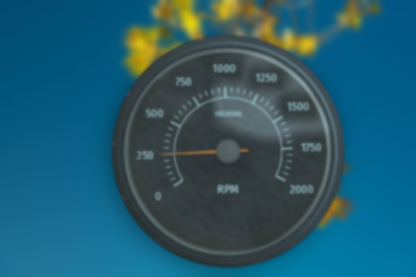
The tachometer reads 250; rpm
